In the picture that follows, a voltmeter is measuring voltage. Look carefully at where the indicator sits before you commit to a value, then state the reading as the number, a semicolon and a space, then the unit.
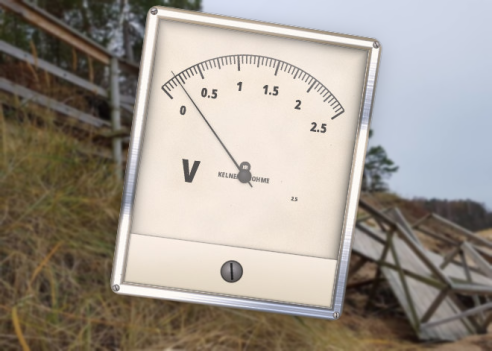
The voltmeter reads 0.2; V
